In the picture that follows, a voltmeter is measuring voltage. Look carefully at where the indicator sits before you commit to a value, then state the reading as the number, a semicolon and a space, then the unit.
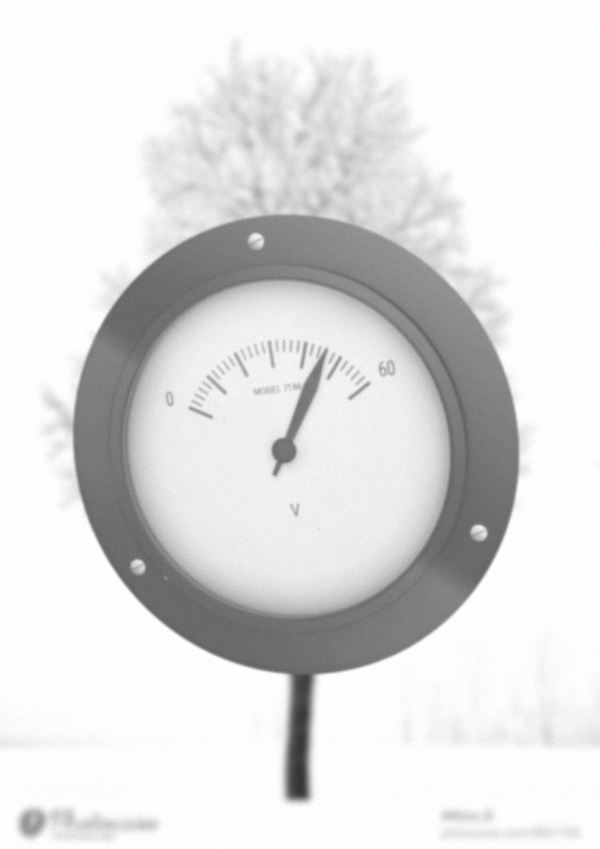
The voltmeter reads 46; V
